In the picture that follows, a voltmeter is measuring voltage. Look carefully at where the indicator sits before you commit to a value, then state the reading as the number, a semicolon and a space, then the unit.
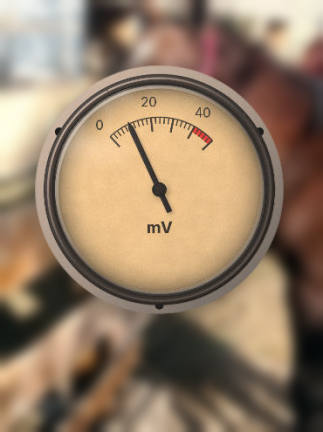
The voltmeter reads 10; mV
